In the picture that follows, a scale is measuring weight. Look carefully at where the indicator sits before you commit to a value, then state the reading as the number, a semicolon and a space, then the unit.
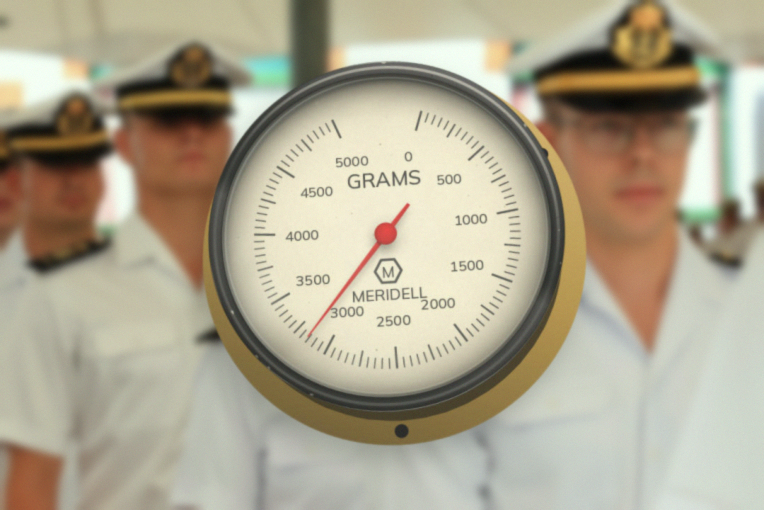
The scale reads 3150; g
